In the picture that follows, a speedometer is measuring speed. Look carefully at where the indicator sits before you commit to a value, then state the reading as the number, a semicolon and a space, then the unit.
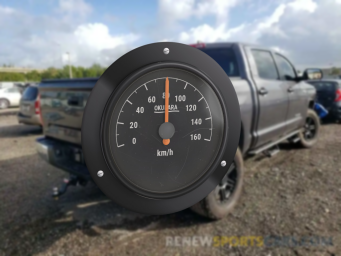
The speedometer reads 80; km/h
